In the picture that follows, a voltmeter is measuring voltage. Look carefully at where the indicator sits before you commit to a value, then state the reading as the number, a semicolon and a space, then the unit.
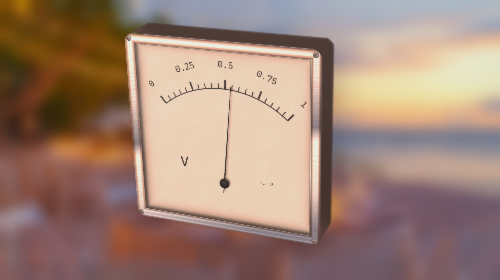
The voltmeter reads 0.55; V
